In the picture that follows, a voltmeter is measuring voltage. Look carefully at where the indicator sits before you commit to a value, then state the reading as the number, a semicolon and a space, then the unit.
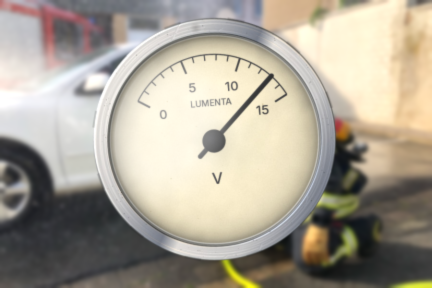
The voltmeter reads 13; V
